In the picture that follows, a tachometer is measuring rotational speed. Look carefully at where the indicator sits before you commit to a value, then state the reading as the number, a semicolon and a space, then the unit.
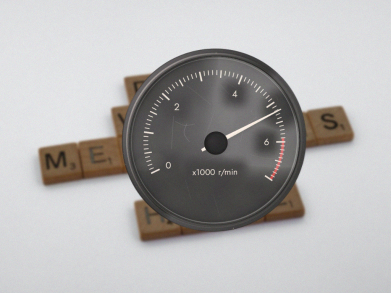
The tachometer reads 5200; rpm
